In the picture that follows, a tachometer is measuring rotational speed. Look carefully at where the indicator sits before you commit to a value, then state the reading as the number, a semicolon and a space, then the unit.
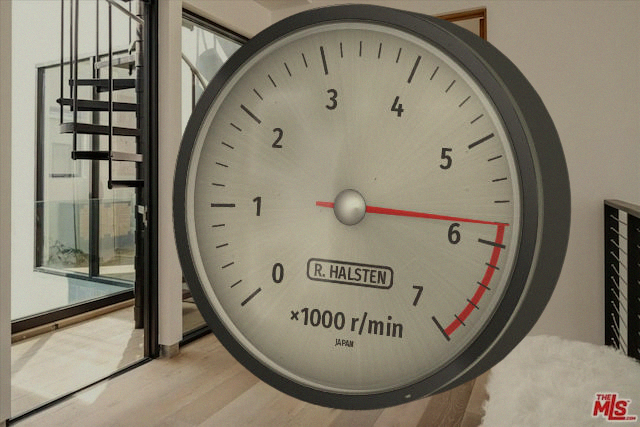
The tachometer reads 5800; rpm
